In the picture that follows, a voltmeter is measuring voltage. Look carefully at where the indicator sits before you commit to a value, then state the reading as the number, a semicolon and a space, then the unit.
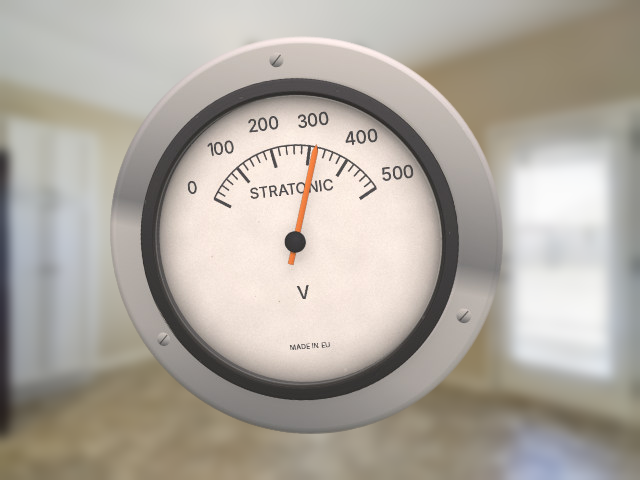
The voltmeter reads 320; V
